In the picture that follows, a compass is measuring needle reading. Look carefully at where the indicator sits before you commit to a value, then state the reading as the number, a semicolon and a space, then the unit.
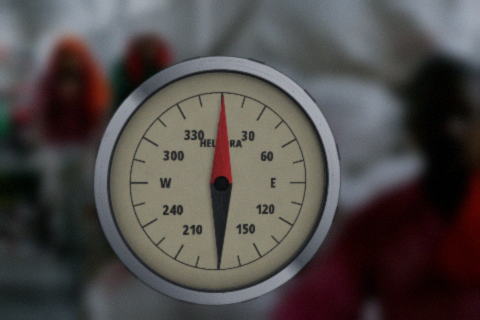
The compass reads 0; °
